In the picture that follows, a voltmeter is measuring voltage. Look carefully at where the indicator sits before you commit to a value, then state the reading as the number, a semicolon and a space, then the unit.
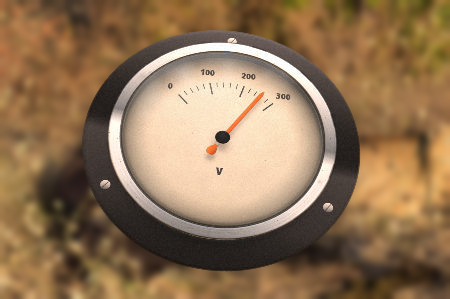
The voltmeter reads 260; V
